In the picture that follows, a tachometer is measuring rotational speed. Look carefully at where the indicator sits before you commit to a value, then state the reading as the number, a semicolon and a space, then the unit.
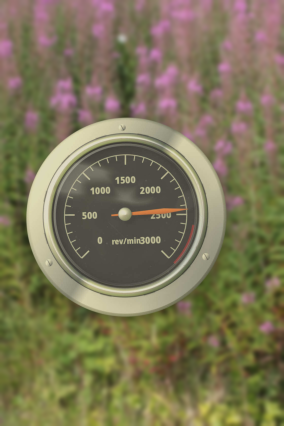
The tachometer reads 2450; rpm
